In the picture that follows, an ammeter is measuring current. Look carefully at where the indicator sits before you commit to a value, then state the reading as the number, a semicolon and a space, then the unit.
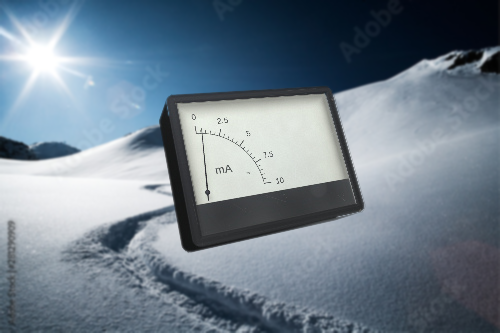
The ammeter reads 0.5; mA
